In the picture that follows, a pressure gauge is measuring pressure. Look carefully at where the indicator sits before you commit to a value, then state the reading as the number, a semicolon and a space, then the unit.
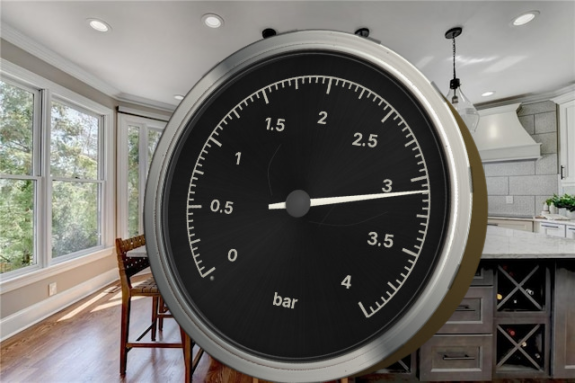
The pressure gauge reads 3.1; bar
